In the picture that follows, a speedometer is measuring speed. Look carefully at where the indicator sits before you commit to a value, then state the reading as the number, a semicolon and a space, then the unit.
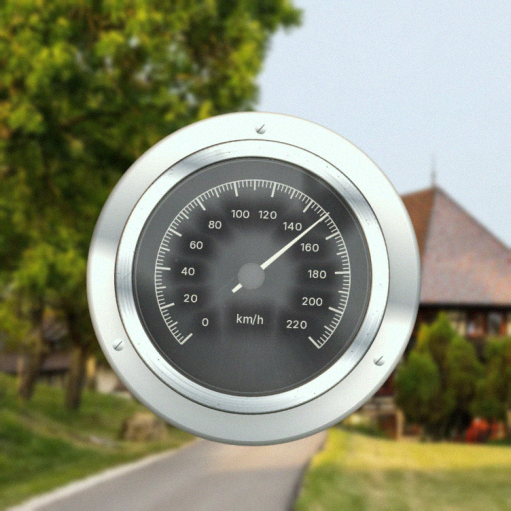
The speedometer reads 150; km/h
